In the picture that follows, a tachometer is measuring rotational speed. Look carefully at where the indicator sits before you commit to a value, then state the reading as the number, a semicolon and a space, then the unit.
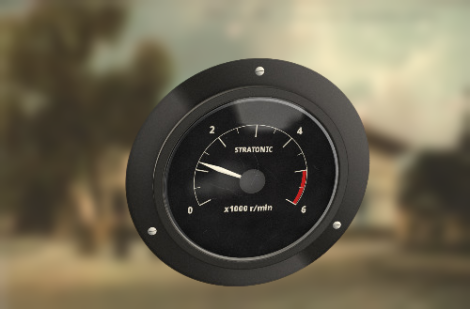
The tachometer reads 1250; rpm
